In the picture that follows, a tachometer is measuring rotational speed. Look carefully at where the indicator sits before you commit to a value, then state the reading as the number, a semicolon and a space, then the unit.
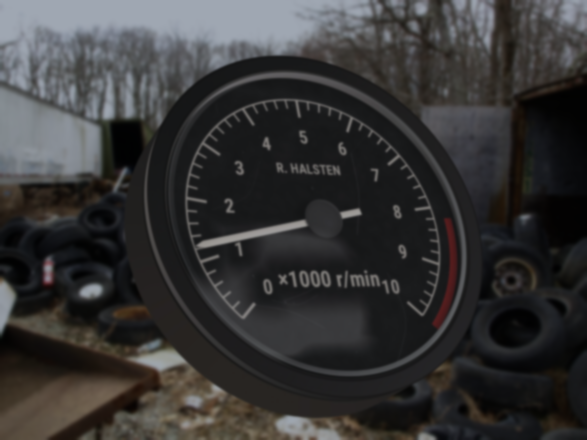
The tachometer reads 1200; rpm
